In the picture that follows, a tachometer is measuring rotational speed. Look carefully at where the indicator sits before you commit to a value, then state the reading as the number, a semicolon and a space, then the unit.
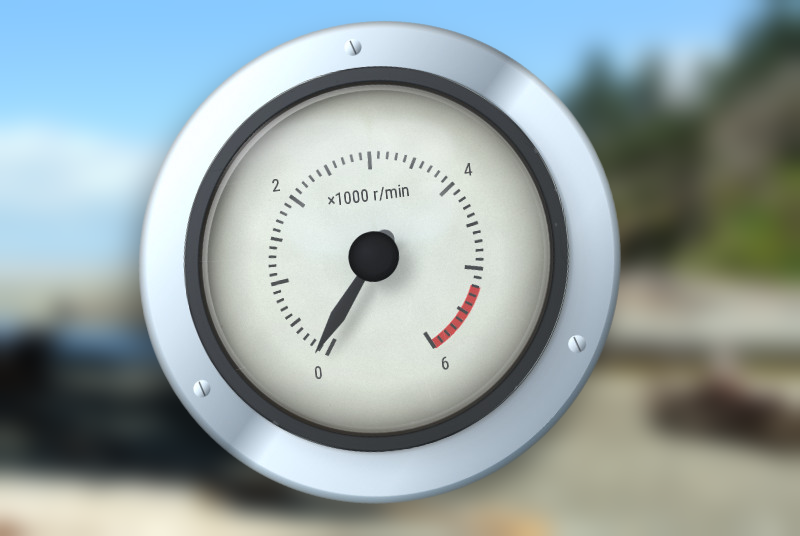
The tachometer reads 100; rpm
